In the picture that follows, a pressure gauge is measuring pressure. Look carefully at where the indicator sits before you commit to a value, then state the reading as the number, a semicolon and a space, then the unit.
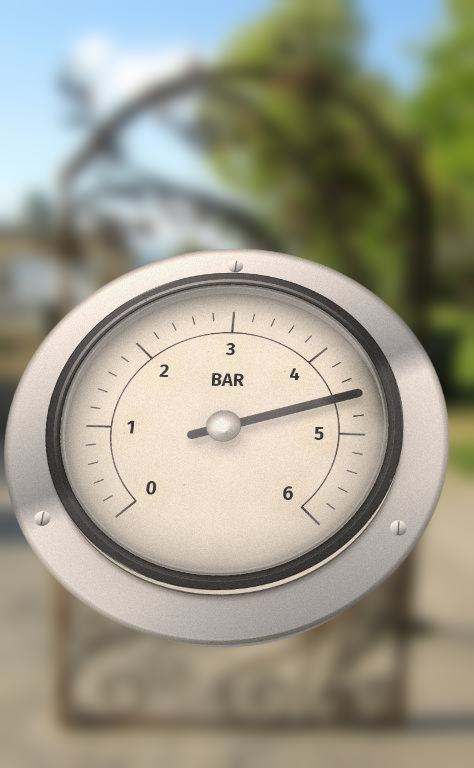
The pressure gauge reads 4.6; bar
